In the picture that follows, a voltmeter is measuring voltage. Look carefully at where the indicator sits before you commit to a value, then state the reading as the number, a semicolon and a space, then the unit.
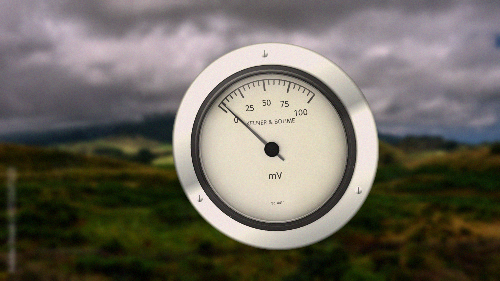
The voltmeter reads 5; mV
